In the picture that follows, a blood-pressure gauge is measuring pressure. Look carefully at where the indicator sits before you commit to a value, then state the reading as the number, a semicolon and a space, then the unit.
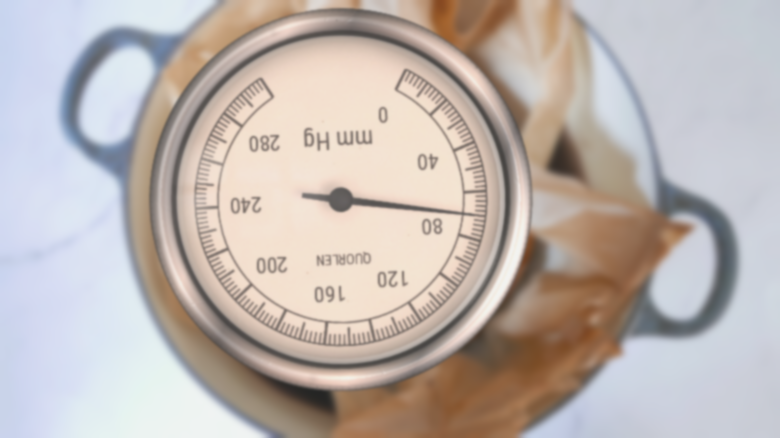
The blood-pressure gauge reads 70; mmHg
